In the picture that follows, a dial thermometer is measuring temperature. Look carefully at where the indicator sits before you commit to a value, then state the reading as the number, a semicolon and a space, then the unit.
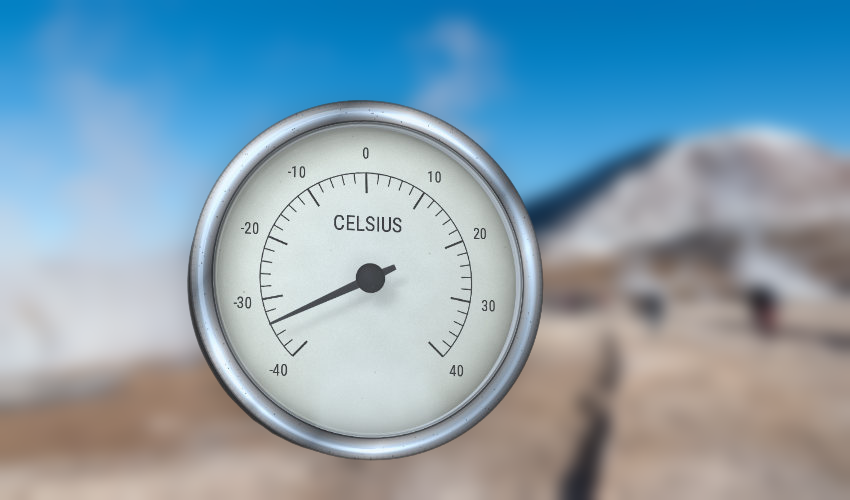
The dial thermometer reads -34; °C
